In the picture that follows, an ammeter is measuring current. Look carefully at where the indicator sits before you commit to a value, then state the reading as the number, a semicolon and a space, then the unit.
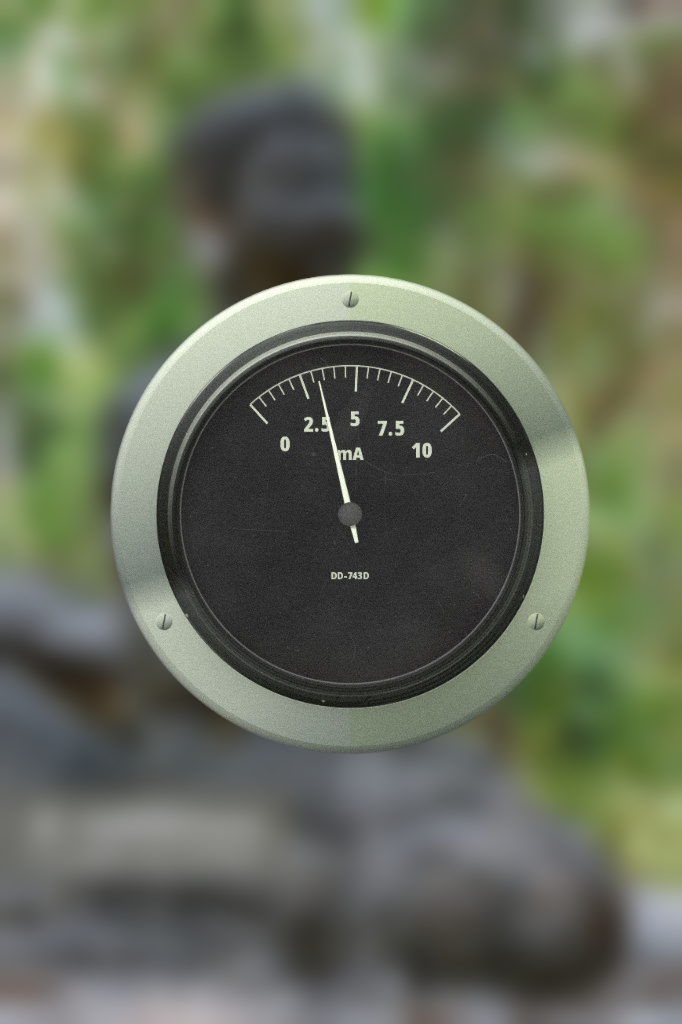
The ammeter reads 3.25; mA
